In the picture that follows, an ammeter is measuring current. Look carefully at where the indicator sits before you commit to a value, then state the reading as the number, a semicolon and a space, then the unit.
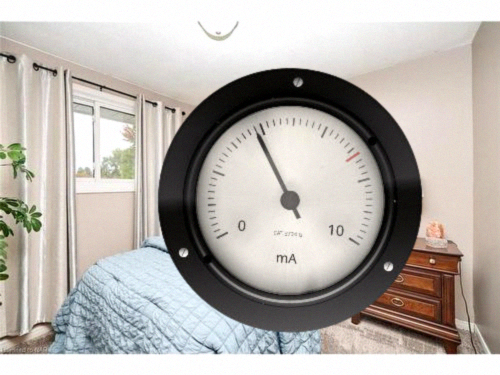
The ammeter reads 3.8; mA
